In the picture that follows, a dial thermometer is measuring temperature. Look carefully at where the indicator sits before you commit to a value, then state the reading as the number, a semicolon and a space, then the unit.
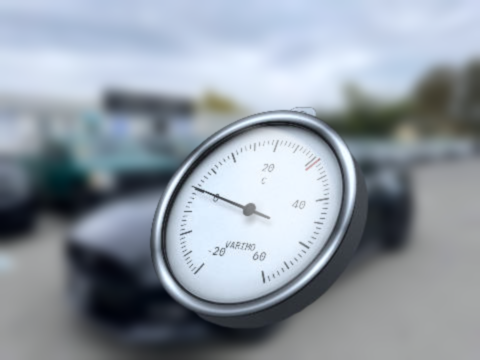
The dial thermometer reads 0; °C
